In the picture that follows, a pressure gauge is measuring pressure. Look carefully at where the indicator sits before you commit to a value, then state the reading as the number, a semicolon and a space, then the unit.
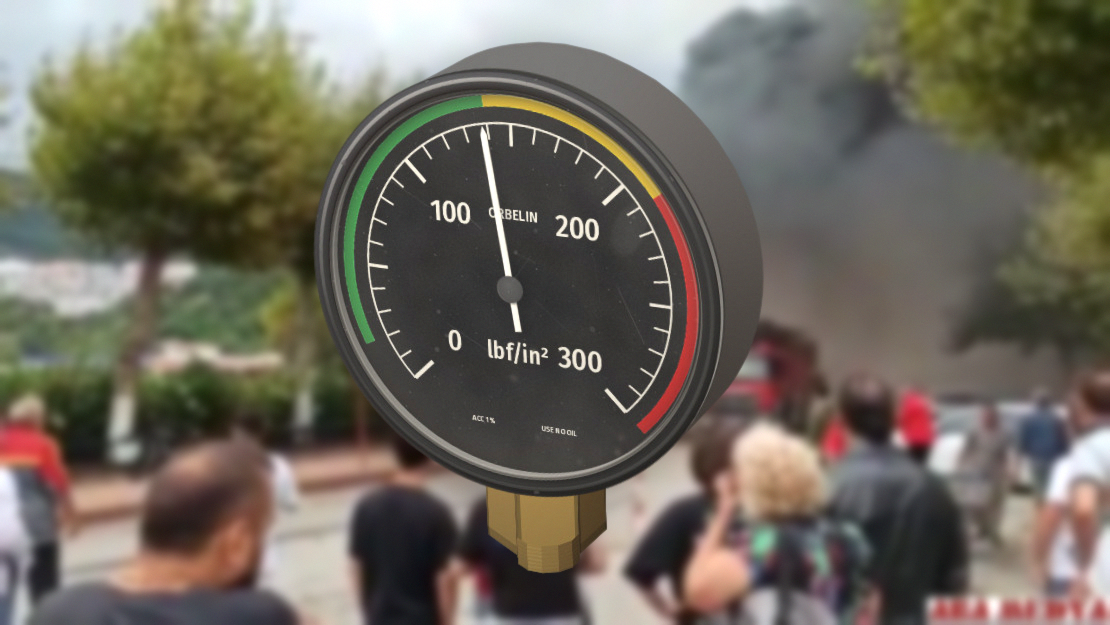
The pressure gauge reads 140; psi
